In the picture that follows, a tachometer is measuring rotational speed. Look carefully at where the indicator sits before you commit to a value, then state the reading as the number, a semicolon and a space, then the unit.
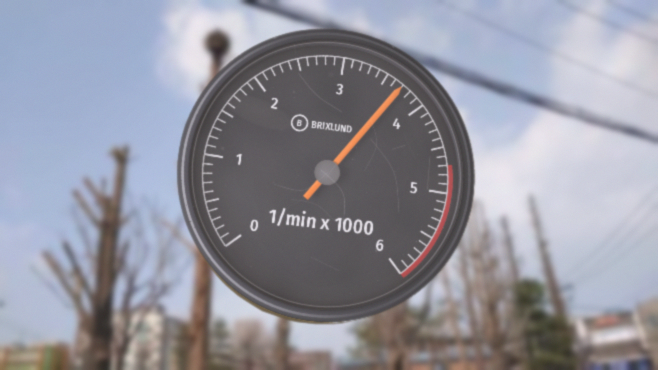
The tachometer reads 3700; rpm
